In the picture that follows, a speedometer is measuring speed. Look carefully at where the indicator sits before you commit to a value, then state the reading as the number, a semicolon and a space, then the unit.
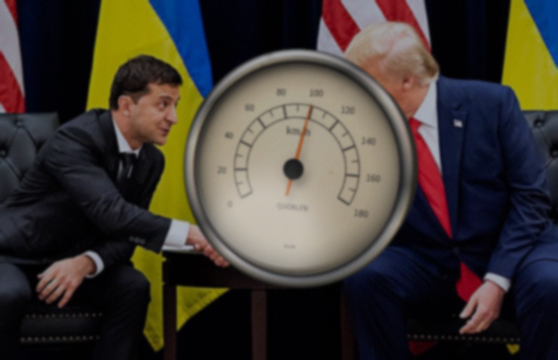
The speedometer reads 100; km/h
